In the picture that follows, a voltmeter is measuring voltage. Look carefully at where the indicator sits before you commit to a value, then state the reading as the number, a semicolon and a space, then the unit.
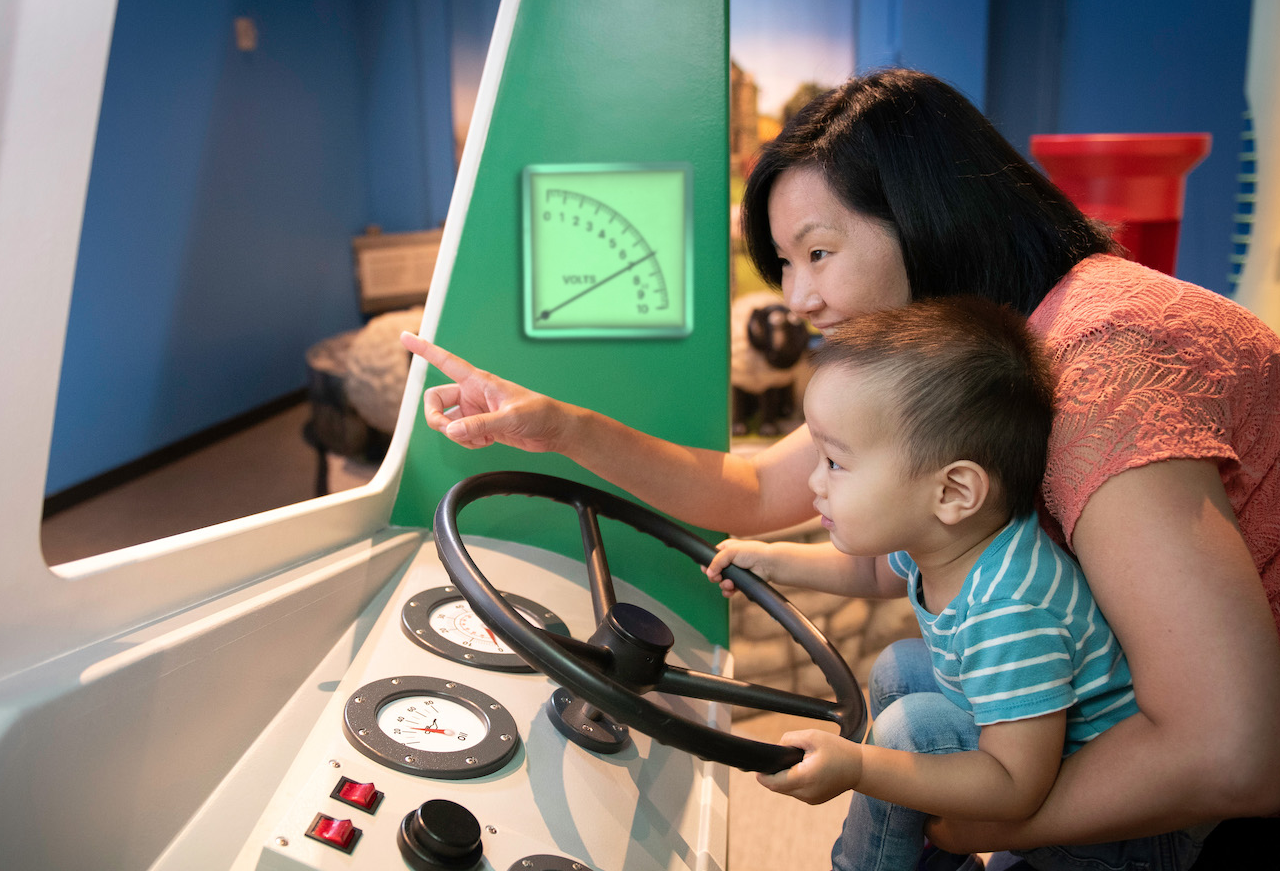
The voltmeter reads 7; V
